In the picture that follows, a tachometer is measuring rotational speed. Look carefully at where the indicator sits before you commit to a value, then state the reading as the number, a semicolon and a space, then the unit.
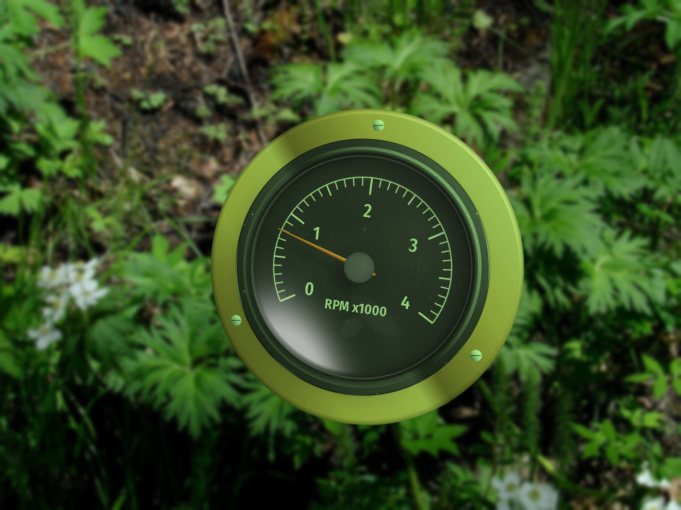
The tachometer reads 800; rpm
